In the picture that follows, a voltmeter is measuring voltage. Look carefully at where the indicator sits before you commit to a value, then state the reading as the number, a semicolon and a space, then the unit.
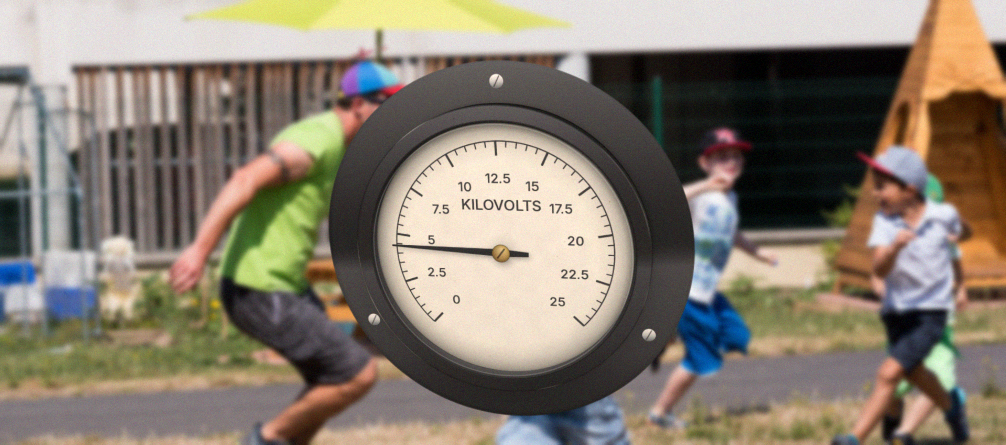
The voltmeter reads 4.5; kV
